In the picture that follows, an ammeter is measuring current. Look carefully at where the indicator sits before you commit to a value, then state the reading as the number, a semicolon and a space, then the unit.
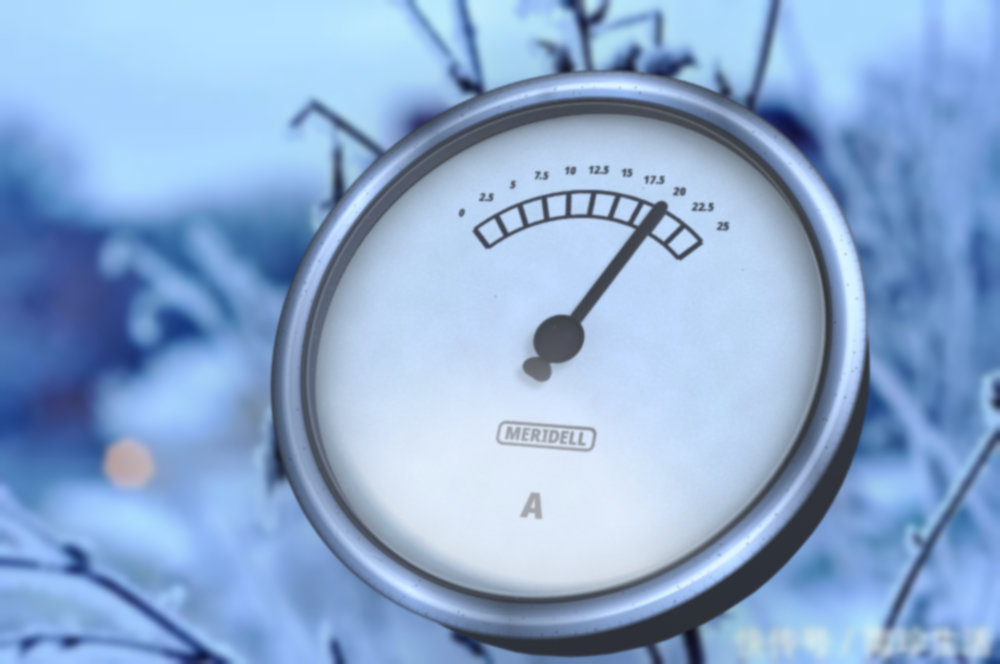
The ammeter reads 20; A
